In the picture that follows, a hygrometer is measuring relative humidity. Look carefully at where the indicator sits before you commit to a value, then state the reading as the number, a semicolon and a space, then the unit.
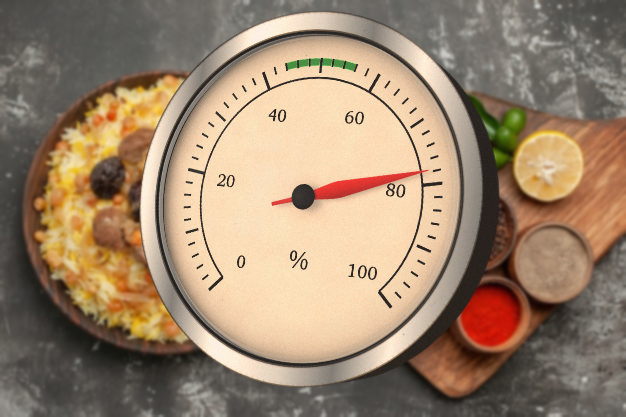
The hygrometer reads 78; %
